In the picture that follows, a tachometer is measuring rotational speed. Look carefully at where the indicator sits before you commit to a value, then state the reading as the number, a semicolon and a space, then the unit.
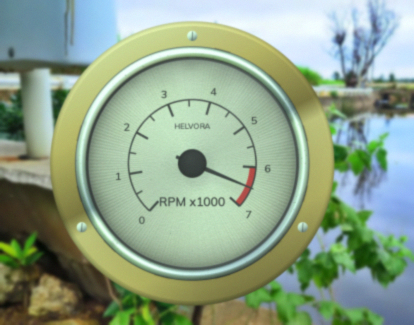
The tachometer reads 6500; rpm
